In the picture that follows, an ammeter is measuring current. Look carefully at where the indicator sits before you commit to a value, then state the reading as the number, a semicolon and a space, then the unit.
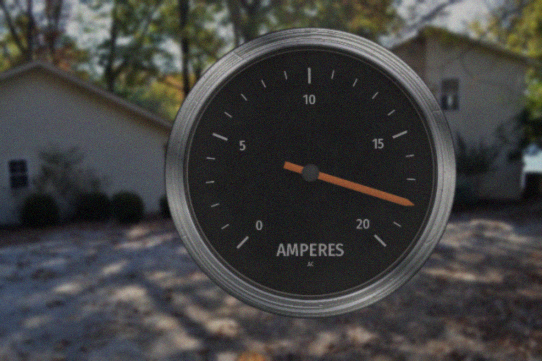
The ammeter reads 18; A
